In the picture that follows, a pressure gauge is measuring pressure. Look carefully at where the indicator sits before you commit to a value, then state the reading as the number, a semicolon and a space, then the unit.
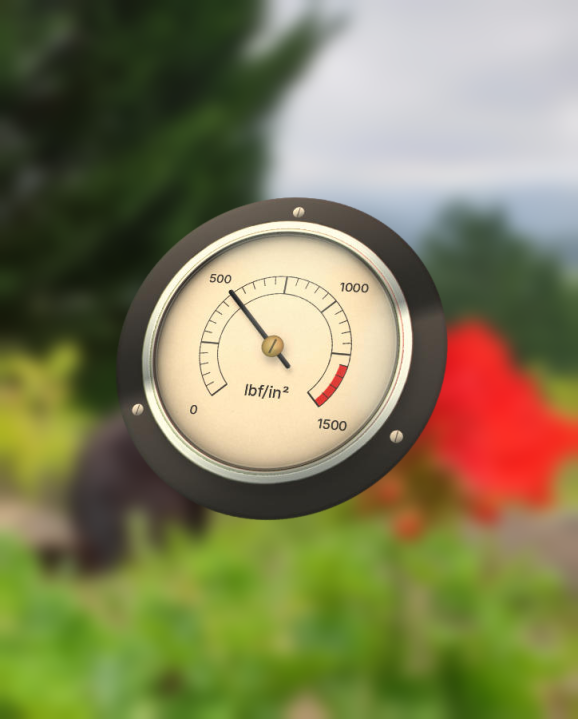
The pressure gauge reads 500; psi
